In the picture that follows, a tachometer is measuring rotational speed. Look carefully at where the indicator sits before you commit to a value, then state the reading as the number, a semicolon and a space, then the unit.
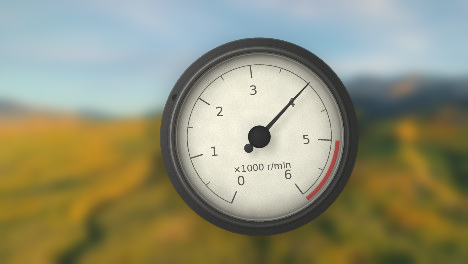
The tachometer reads 4000; rpm
